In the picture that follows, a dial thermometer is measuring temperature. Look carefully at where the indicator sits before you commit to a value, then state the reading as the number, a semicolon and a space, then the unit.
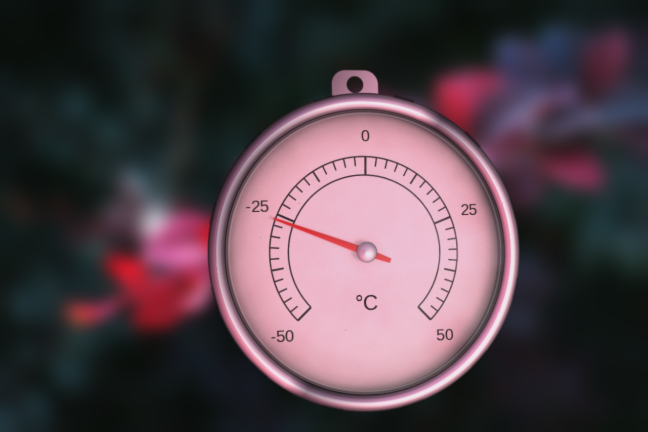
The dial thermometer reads -26.25; °C
